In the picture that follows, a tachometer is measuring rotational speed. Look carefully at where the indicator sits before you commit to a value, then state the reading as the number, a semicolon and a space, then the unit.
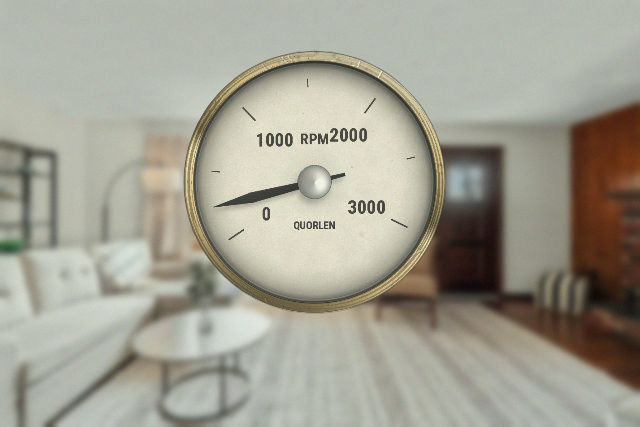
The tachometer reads 250; rpm
